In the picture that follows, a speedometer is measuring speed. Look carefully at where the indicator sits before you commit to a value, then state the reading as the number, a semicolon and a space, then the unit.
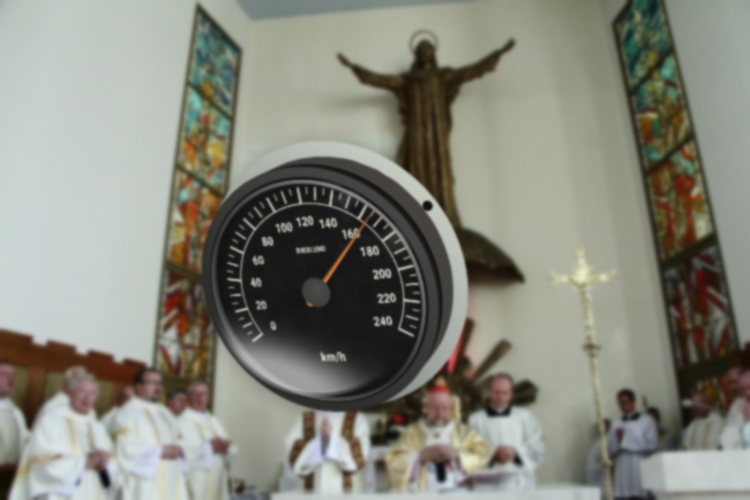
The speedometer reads 165; km/h
